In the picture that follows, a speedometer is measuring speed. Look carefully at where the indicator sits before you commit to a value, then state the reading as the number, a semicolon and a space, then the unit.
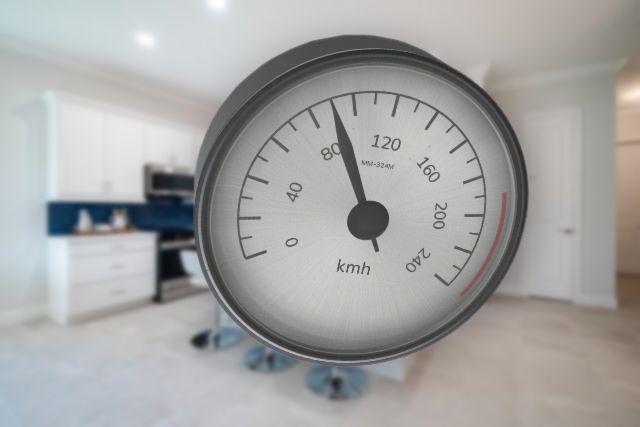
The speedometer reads 90; km/h
